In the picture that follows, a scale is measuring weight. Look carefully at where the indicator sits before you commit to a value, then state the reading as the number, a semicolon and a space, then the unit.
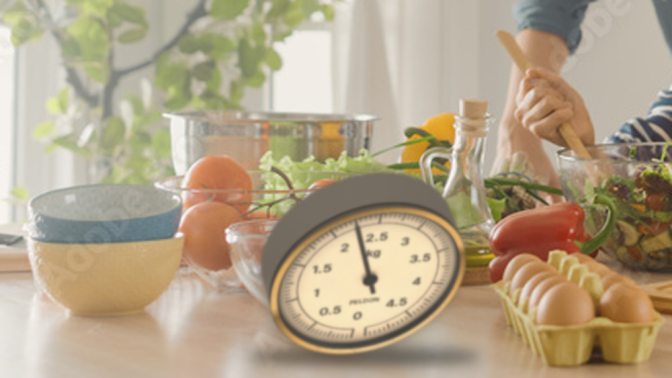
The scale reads 2.25; kg
